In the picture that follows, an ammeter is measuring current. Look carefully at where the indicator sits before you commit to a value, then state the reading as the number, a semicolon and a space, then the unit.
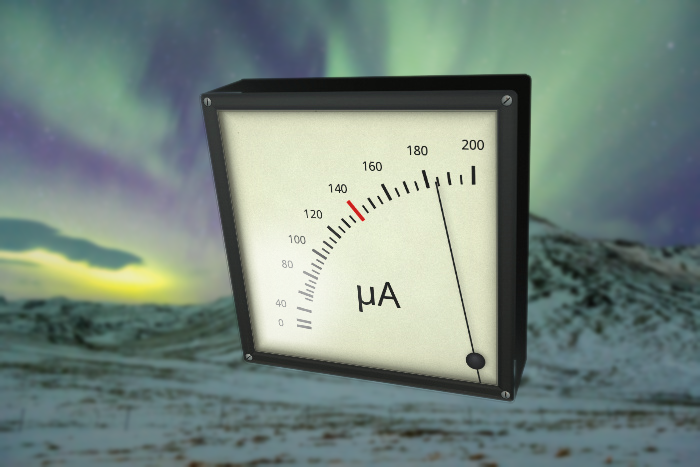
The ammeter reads 185; µA
